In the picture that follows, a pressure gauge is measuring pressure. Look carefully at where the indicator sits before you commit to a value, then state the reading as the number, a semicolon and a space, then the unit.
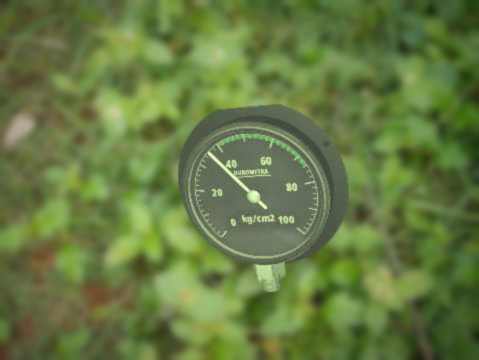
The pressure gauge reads 36; kg/cm²
